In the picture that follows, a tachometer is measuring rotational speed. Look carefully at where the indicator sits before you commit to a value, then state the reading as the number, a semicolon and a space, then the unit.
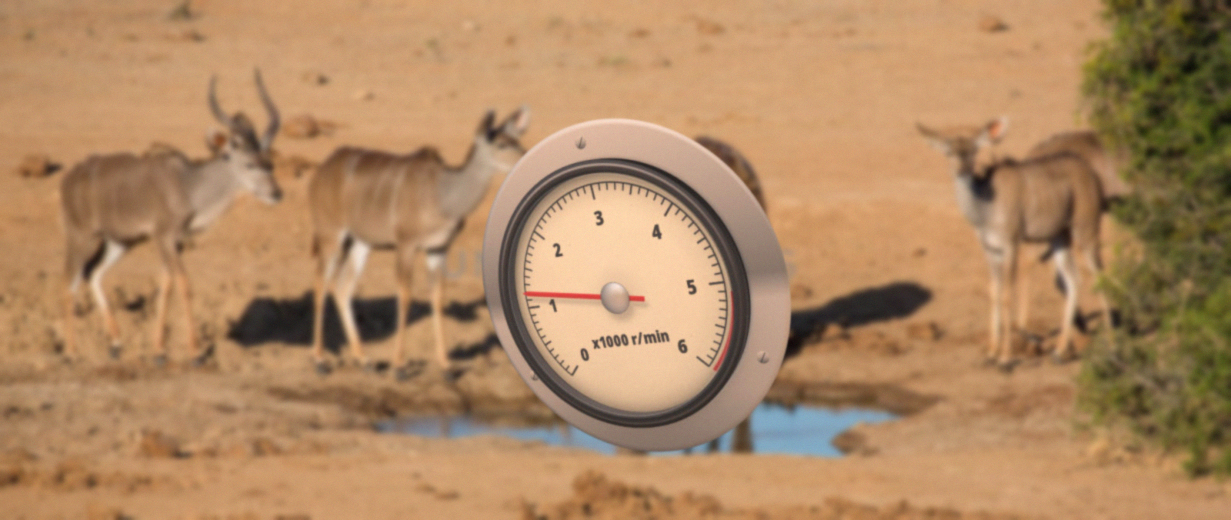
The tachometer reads 1200; rpm
